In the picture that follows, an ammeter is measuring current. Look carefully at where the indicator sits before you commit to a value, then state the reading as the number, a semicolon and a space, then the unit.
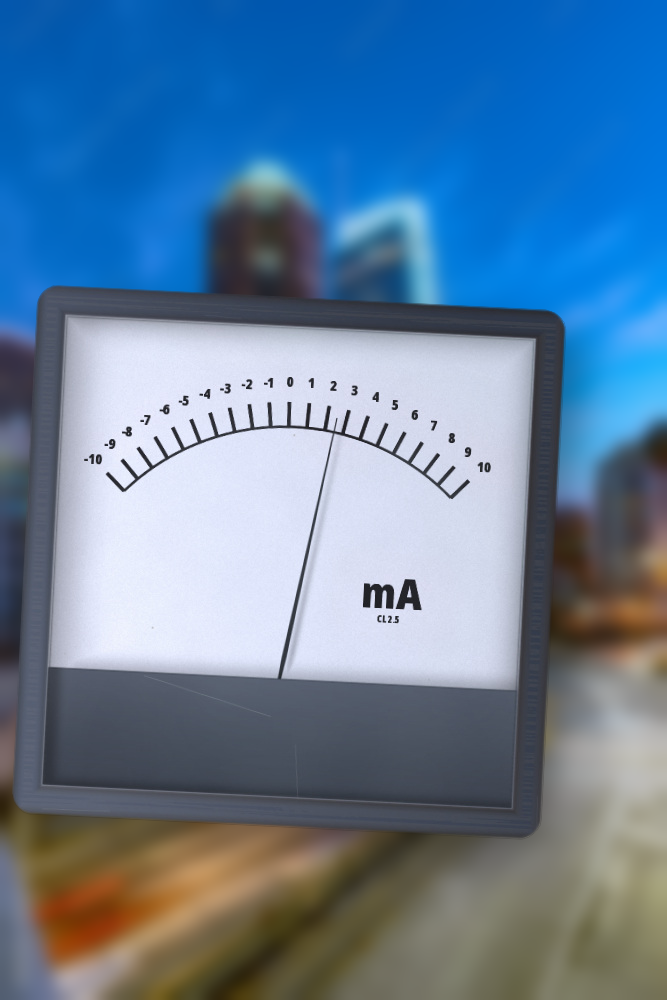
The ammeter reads 2.5; mA
